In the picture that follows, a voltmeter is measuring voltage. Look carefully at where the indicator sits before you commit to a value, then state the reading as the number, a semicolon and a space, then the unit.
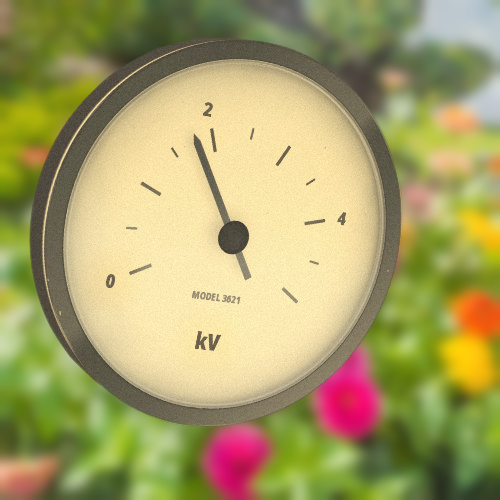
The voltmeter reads 1.75; kV
